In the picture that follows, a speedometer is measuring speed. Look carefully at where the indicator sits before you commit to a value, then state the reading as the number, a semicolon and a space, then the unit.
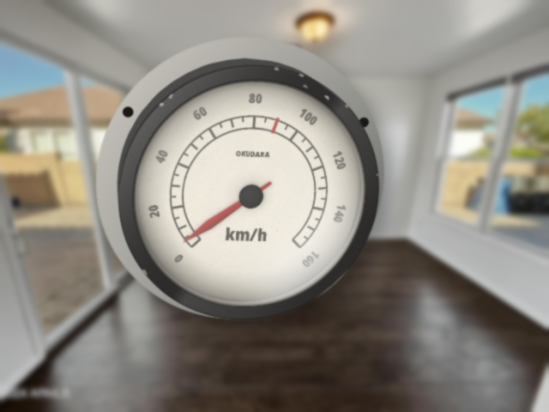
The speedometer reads 5; km/h
